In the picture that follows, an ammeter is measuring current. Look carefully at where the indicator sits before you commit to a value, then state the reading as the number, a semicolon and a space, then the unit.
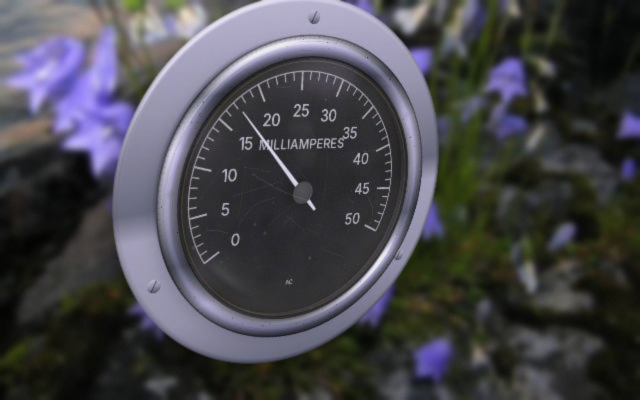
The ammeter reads 17; mA
